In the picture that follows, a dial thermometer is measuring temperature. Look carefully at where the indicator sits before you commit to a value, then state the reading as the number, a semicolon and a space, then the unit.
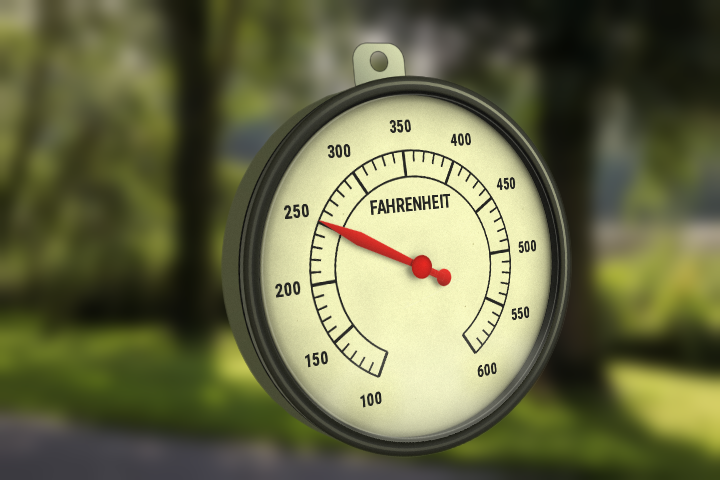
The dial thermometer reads 250; °F
